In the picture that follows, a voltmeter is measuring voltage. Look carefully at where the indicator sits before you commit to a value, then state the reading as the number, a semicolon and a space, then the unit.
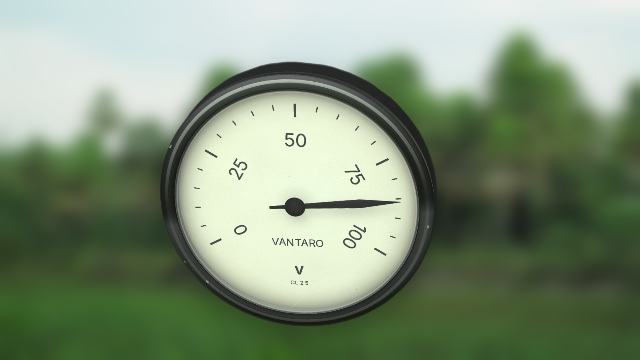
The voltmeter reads 85; V
